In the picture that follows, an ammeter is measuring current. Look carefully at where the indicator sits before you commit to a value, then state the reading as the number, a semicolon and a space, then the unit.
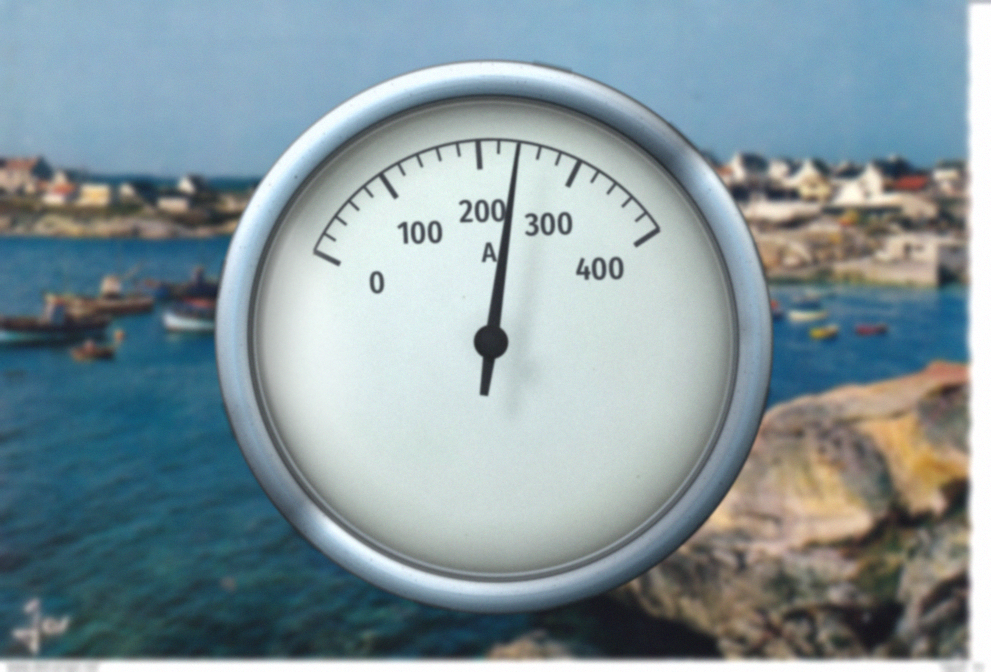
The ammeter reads 240; A
